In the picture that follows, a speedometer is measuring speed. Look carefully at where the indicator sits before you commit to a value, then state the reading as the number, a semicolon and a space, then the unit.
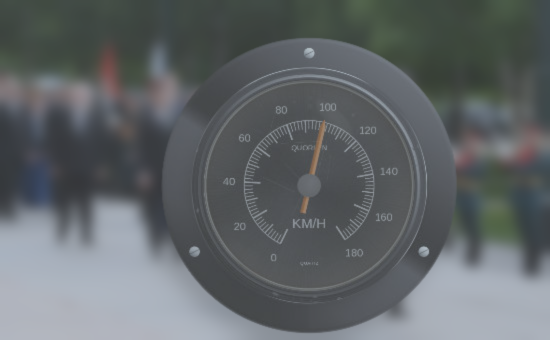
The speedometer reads 100; km/h
